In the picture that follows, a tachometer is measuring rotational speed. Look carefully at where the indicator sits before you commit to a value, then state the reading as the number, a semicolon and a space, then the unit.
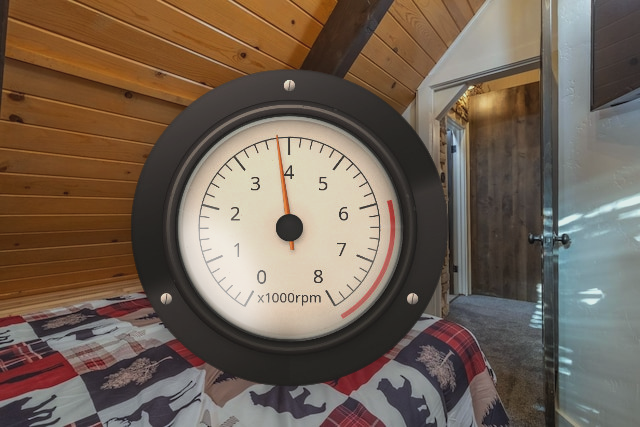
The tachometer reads 3800; rpm
